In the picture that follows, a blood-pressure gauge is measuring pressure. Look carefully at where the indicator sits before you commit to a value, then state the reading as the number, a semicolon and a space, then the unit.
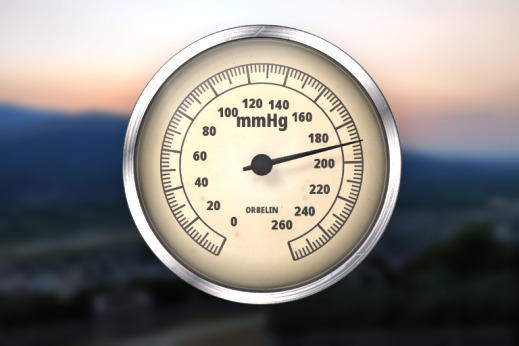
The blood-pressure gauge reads 190; mmHg
